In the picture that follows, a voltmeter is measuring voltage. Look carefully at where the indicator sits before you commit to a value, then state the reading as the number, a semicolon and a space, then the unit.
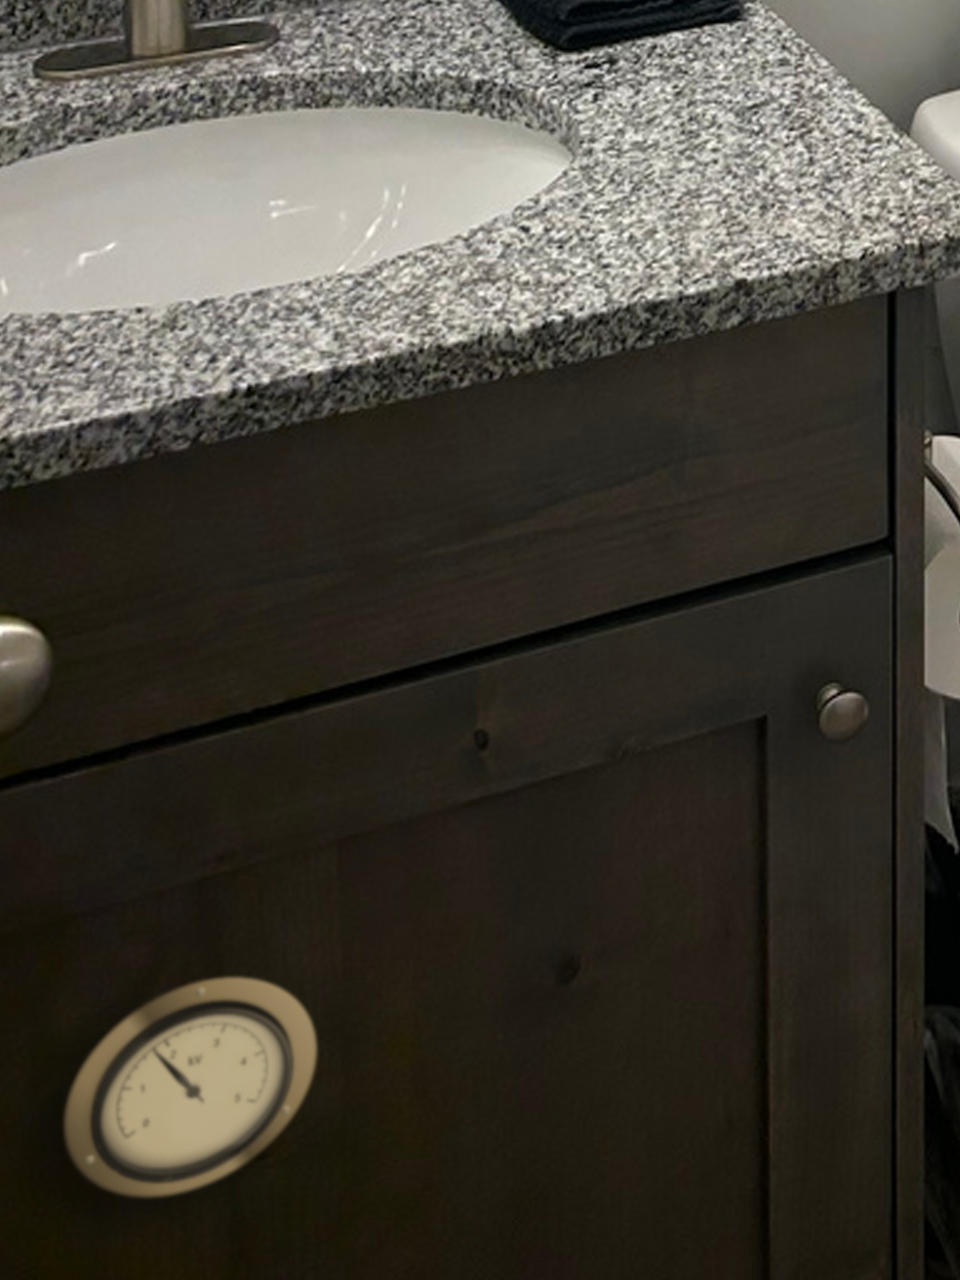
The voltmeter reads 1.8; kV
